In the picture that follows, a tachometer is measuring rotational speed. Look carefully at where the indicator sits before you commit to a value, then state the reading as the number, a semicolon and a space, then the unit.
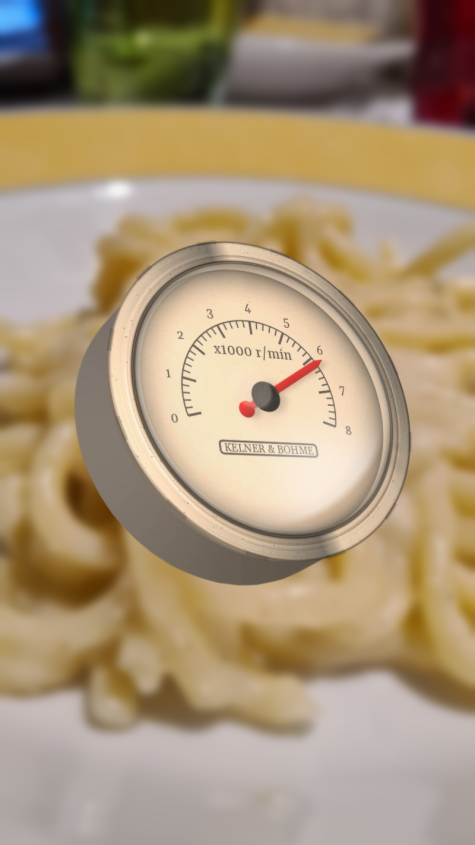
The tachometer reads 6200; rpm
